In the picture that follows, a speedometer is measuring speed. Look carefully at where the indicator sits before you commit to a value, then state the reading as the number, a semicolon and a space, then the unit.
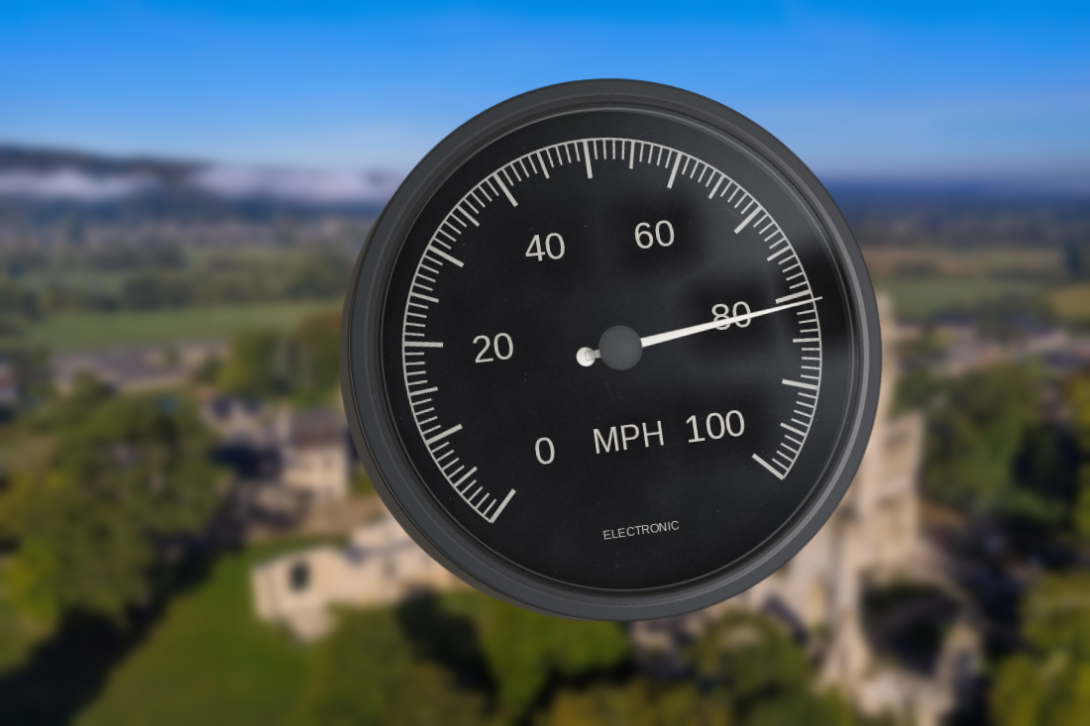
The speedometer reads 81; mph
